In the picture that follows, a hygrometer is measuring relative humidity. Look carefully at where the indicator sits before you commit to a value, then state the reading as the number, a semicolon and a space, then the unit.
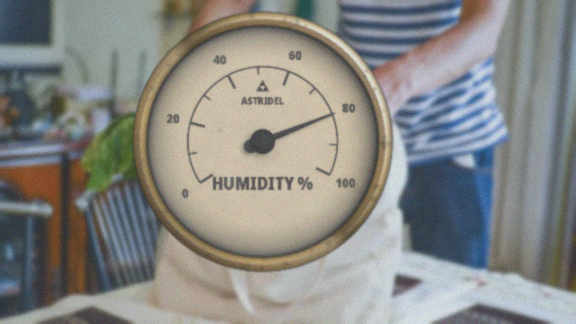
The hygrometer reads 80; %
